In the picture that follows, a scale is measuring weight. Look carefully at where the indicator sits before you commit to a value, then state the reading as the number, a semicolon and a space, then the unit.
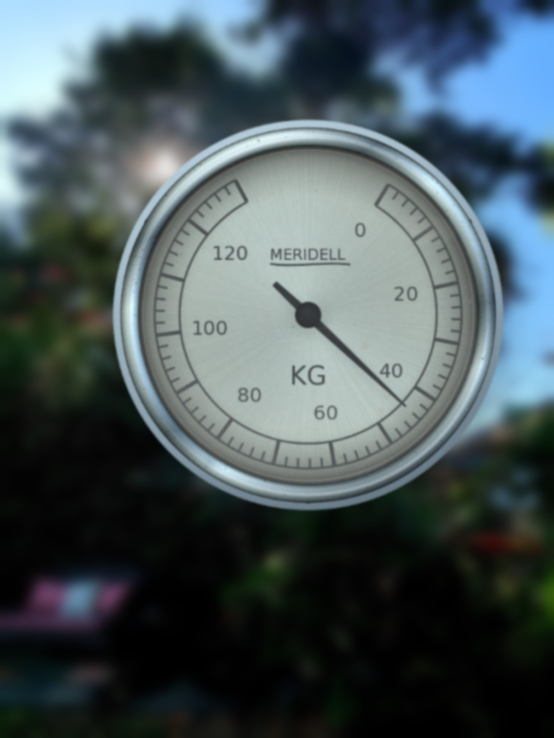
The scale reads 44; kg
